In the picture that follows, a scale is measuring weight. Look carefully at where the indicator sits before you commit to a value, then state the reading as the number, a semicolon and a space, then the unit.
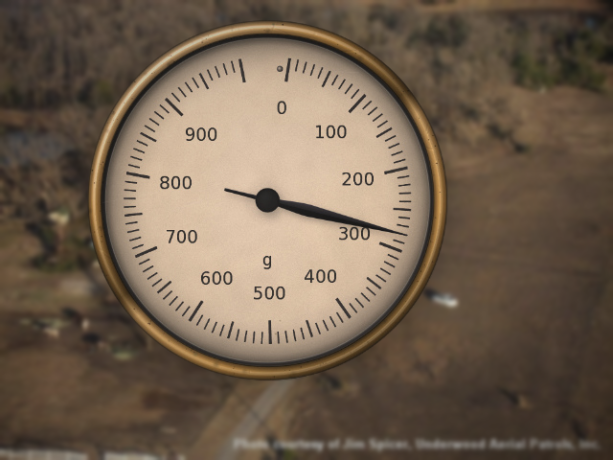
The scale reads 280; g
